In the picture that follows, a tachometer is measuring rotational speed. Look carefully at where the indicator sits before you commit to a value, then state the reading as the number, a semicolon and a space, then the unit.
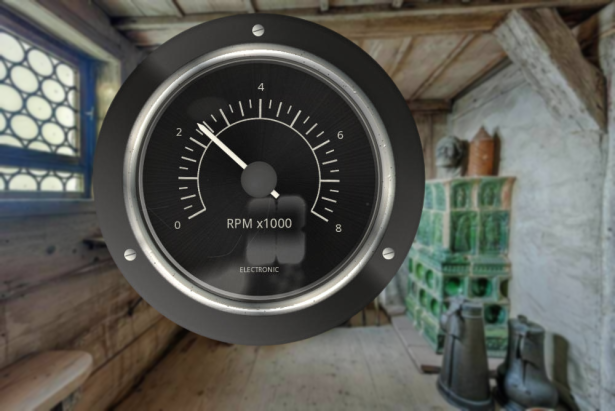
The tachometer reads 2375; rpm
